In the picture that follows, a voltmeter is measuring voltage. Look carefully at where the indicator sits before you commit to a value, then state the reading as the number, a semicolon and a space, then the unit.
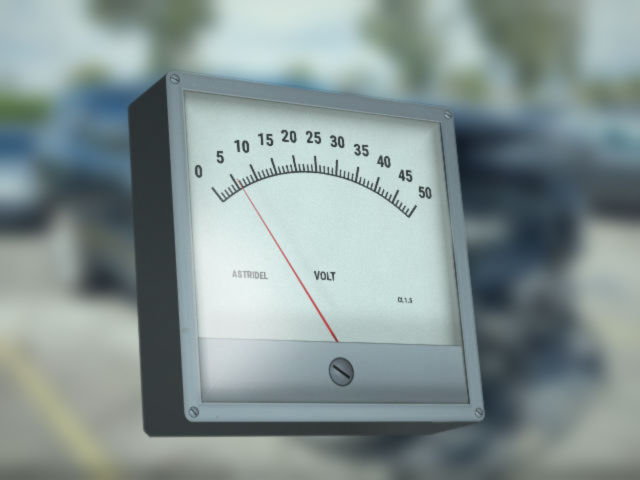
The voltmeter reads 5; V
